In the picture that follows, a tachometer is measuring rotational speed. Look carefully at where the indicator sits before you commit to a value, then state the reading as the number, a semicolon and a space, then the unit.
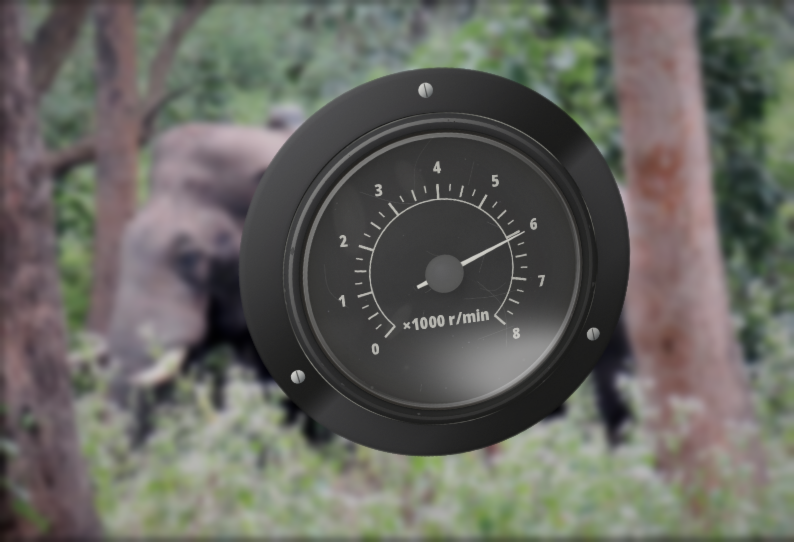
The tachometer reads 6000; rpm
